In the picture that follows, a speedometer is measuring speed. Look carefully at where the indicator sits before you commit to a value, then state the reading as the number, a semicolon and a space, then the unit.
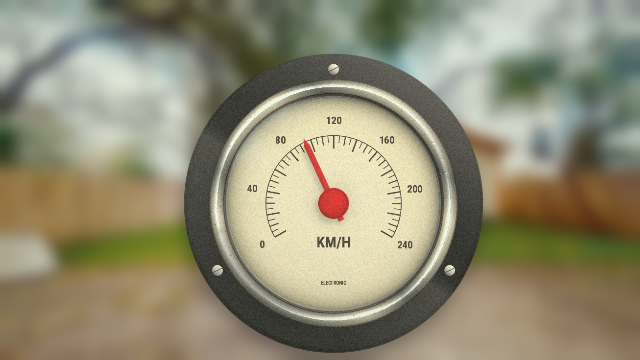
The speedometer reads 95; km/h
